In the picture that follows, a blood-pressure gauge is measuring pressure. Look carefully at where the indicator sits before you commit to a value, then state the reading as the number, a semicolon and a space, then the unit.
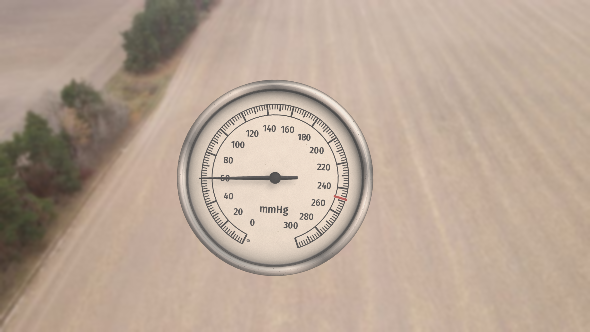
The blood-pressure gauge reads 60; mmHg
